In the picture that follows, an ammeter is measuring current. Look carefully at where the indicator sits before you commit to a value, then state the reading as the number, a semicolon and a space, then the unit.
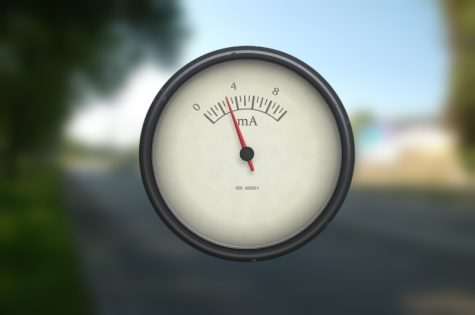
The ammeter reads 3; mA
